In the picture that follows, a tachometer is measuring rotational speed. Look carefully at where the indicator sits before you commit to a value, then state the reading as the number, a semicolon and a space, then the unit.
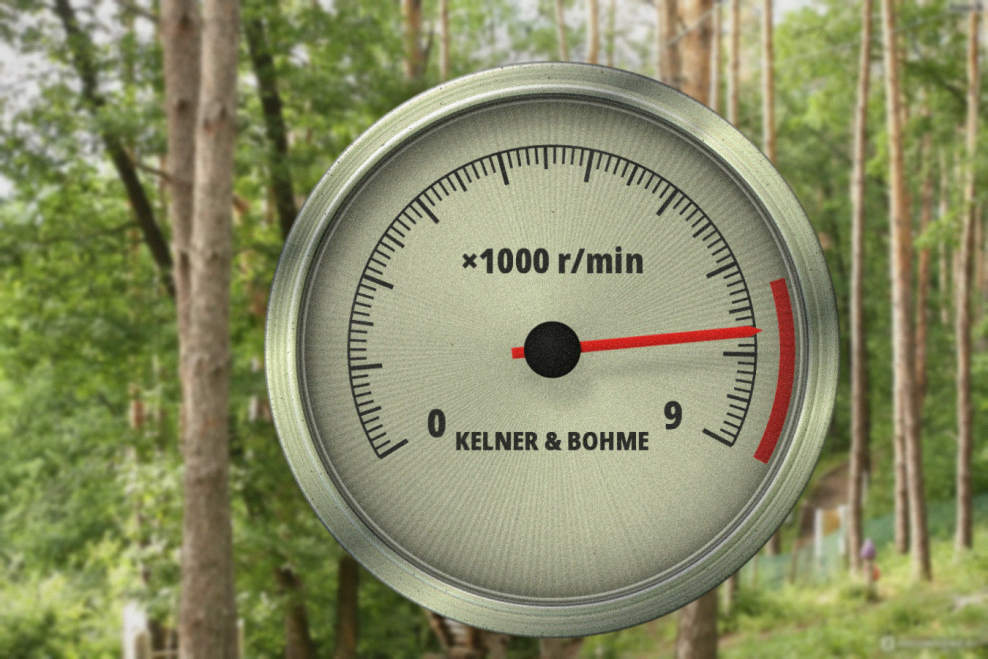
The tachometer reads 7750; rpm
